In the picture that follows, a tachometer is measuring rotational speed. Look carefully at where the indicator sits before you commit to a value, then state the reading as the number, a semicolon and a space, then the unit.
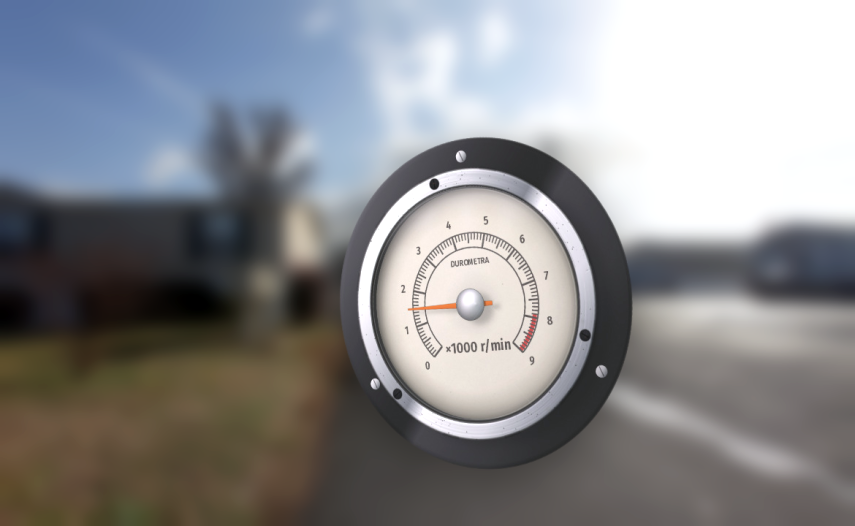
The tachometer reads 1500; rpm
